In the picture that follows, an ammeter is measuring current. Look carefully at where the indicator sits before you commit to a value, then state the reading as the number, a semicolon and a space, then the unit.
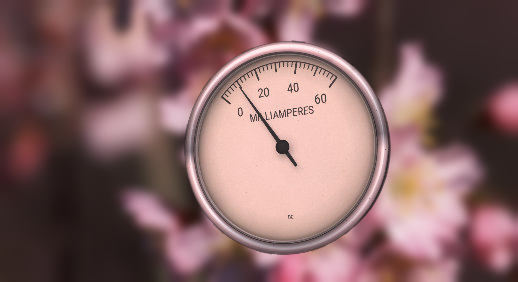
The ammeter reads 10; mA
